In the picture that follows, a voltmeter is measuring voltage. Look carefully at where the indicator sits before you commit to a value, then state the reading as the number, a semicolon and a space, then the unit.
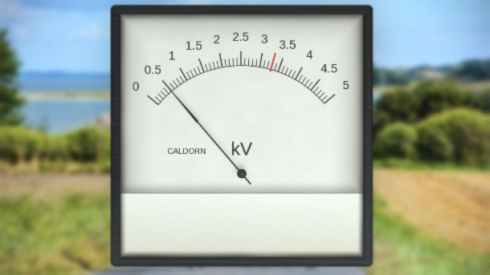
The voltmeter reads 0.5; kV
